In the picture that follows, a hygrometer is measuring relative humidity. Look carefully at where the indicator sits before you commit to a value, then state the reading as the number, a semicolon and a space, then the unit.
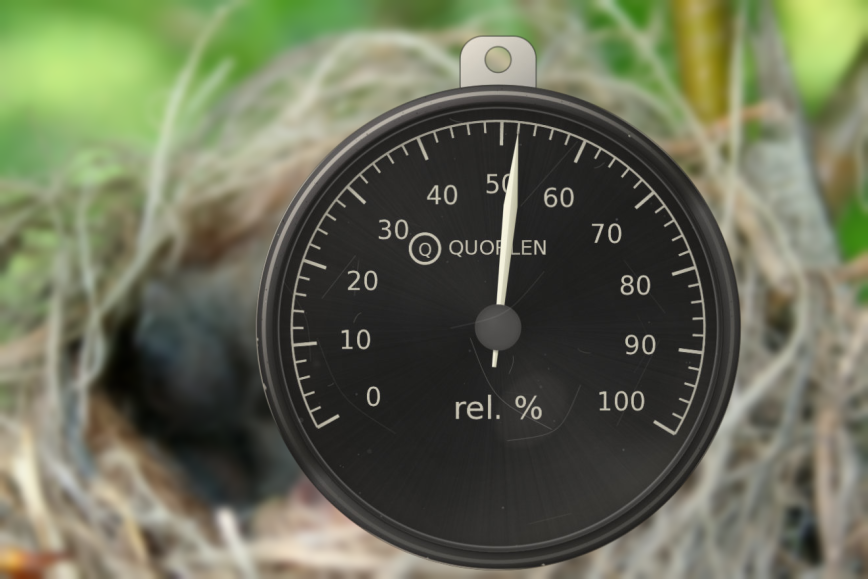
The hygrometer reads 52; %
